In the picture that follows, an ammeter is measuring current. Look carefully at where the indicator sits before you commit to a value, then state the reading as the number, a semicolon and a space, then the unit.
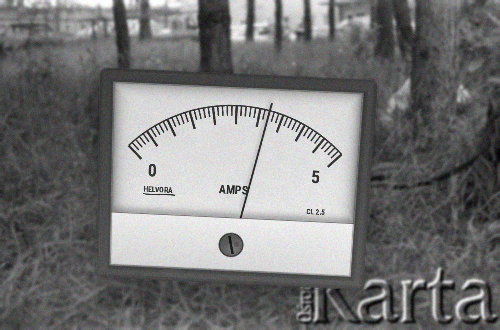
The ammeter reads 3.2; A
